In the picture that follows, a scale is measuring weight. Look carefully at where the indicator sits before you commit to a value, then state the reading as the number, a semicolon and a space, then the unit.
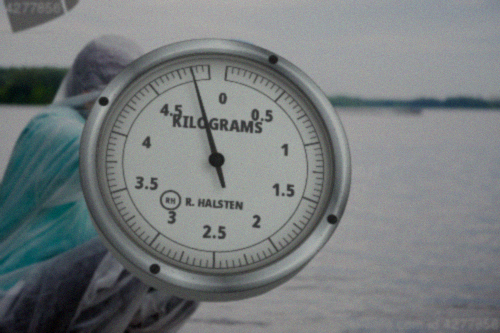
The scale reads 4.85; kg
